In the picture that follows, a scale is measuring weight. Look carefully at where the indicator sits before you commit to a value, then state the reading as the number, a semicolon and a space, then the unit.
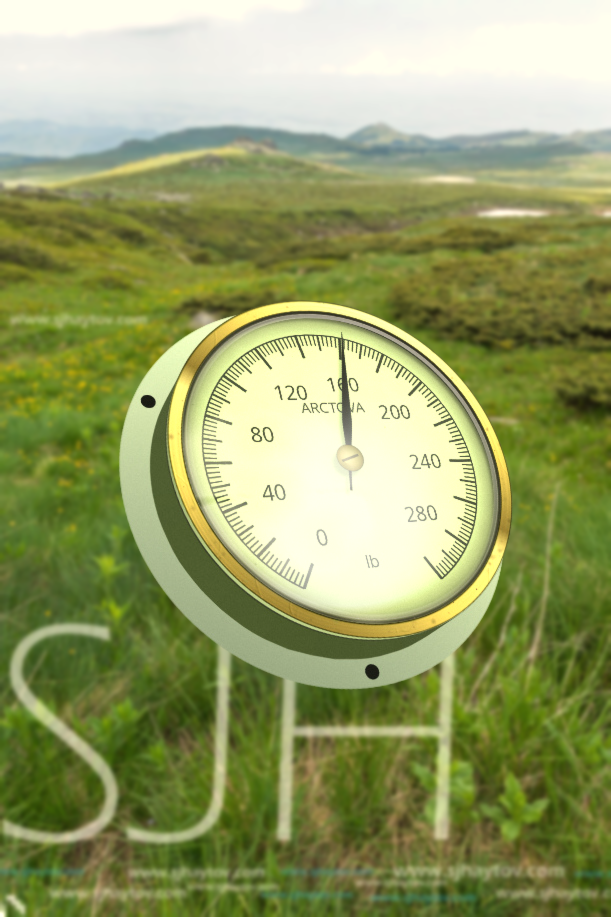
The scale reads 160; lb
